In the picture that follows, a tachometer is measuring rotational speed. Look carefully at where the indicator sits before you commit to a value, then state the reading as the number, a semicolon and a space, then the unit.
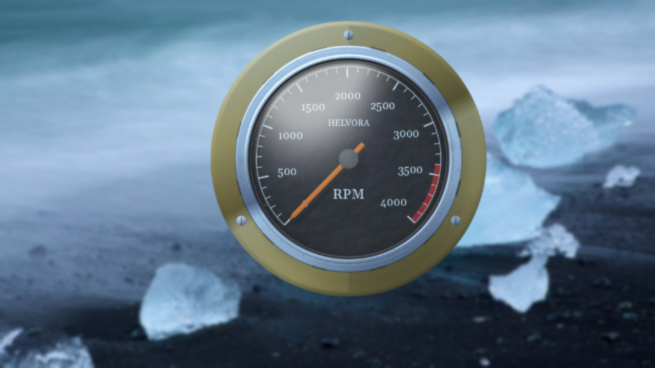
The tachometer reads 0; rpm
